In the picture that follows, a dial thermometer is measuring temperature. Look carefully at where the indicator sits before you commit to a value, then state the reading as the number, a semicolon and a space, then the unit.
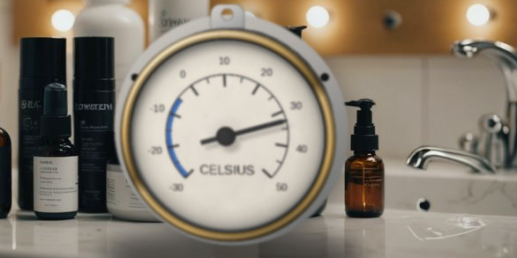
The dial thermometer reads 32.5; °C
